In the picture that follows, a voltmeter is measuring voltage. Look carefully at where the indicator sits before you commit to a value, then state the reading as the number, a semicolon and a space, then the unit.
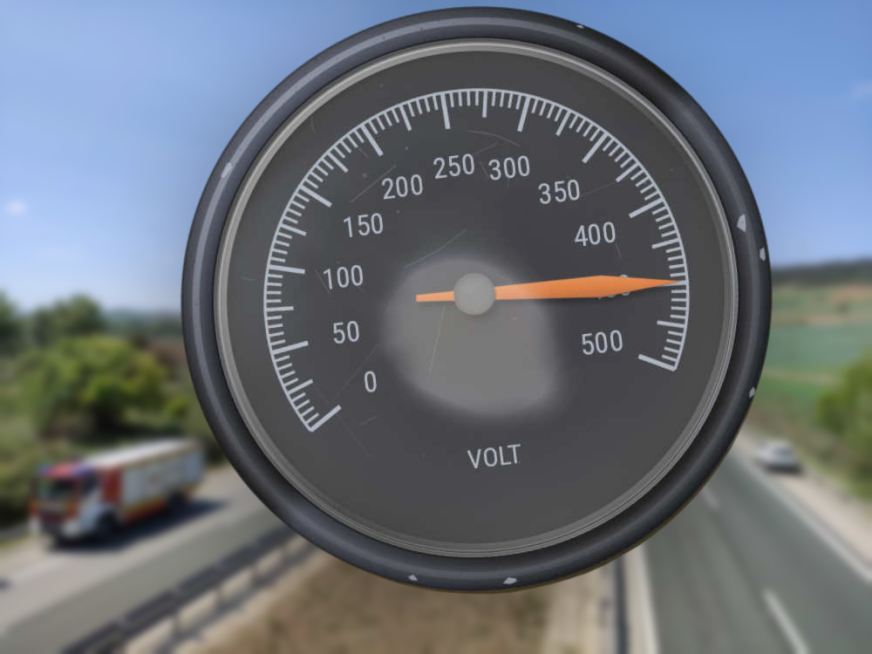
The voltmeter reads 450; V
